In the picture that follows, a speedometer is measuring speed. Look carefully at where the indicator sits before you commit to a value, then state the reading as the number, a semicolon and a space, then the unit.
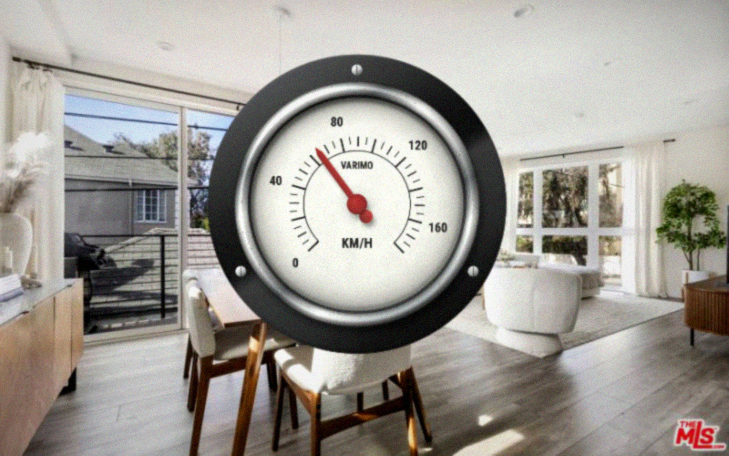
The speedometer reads 65; km/h
